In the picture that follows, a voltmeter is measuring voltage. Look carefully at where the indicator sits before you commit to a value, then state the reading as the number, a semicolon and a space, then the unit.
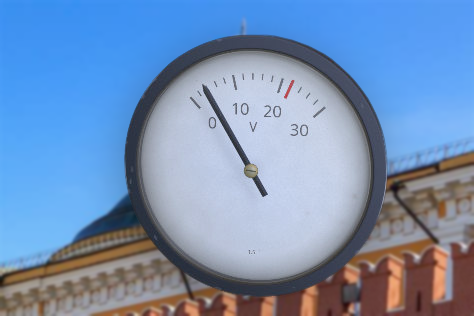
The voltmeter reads 4; V
